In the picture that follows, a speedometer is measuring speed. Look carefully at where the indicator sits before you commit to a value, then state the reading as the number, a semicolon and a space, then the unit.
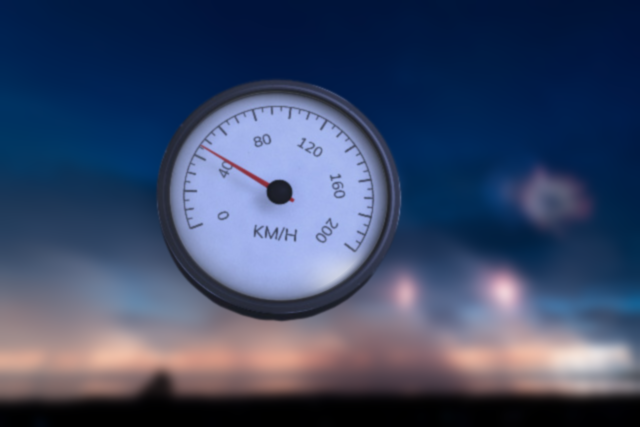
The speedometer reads 45; km/h
